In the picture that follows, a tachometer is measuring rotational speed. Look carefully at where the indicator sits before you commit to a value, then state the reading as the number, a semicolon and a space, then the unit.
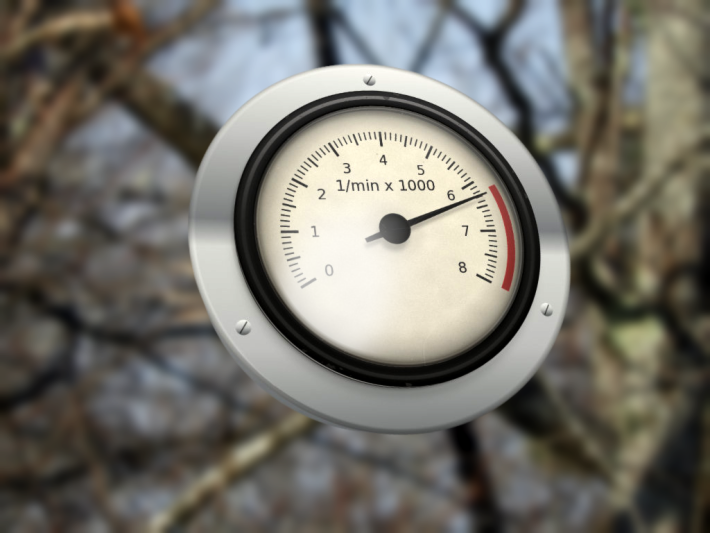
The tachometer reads 6300; rpm
